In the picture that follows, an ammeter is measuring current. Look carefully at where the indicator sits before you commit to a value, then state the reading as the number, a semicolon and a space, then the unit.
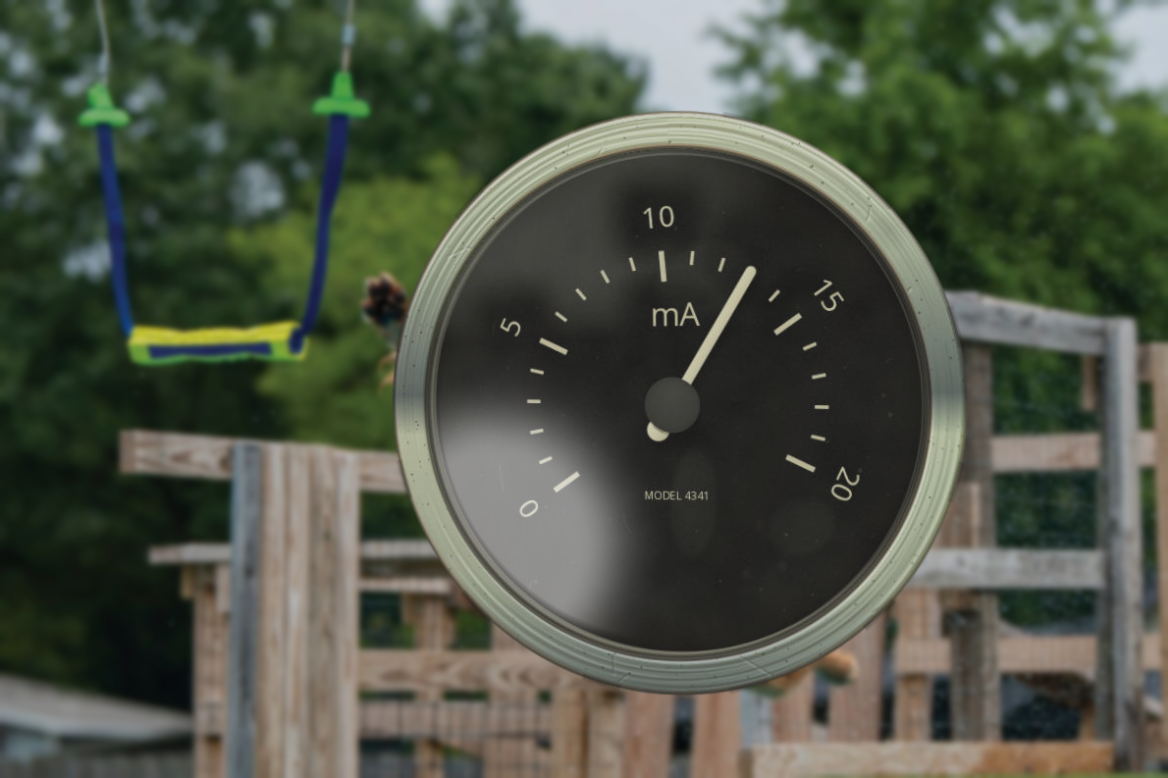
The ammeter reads 13; mA
